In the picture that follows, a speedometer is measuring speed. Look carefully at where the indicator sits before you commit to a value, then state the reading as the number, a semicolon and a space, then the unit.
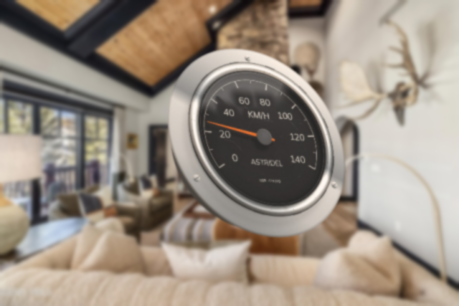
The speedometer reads 25; km/h
